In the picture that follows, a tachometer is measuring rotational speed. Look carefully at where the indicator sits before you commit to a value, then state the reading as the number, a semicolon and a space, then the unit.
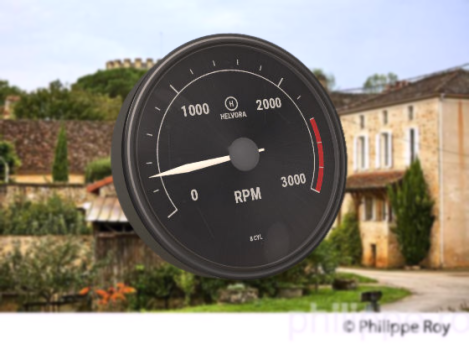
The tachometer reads 300; rpm
